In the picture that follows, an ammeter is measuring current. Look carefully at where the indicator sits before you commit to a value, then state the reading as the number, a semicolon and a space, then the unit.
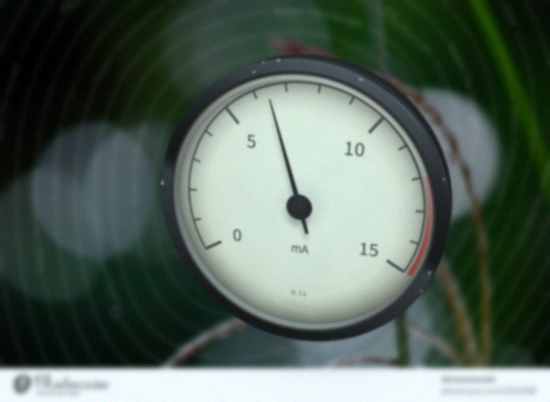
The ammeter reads 6.5; mA
